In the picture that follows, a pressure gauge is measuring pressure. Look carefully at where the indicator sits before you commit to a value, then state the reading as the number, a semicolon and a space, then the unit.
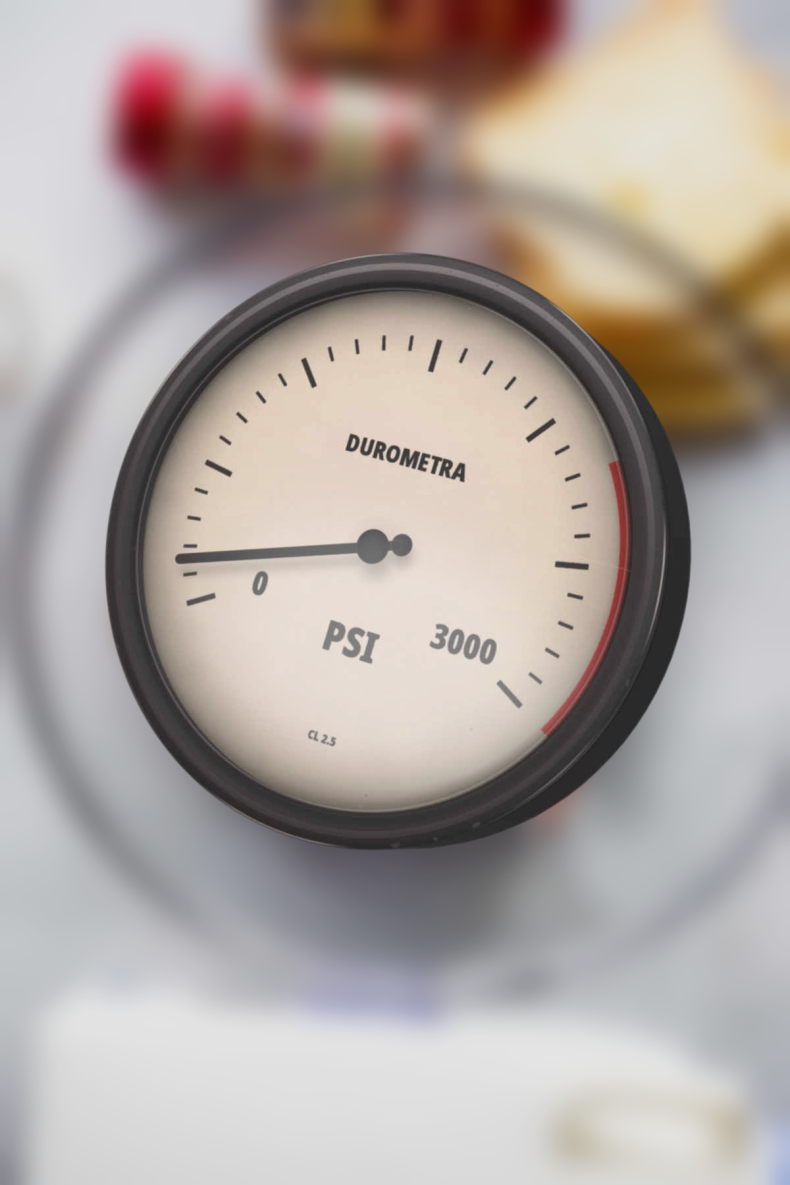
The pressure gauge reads 150; psi
